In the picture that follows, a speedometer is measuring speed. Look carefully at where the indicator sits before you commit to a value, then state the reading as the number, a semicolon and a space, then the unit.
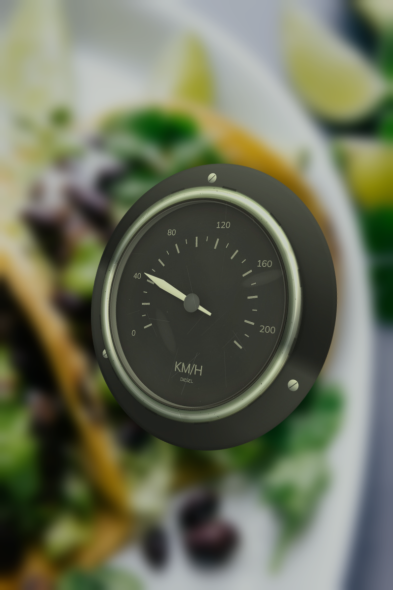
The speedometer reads 45; km/h
